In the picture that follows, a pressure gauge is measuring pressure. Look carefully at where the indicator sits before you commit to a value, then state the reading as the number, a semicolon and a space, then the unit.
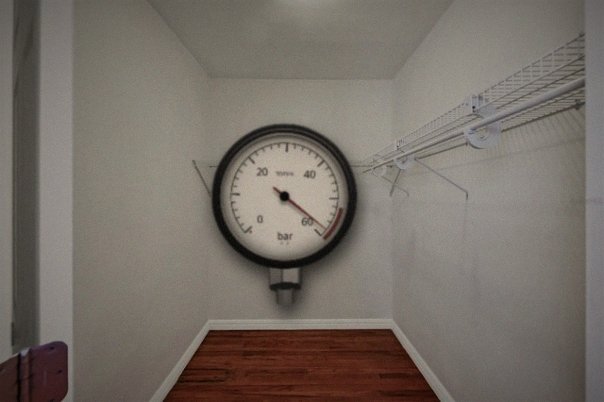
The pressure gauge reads 58; bar
